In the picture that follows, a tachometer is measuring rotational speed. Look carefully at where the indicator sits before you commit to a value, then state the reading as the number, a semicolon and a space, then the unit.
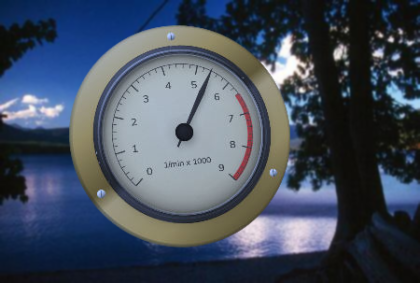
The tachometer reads 5400; rpm
